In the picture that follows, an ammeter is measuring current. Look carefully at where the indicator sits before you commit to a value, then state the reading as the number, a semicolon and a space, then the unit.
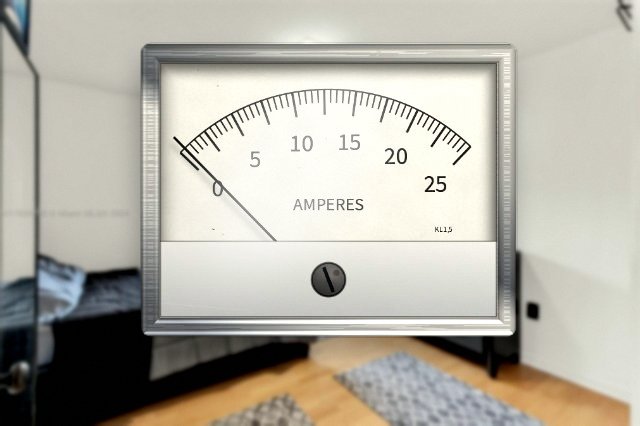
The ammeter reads 0.5; A
